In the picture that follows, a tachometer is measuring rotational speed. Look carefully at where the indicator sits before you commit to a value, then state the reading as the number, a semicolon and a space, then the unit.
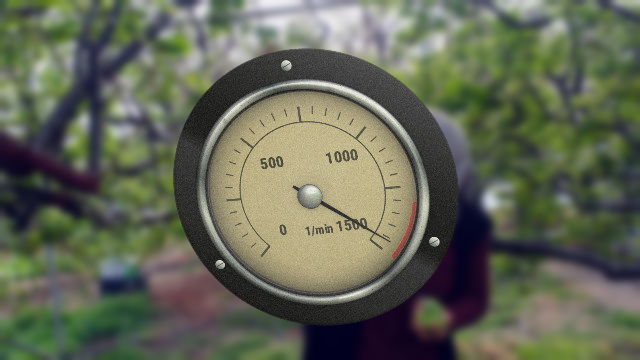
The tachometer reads 1450; rpm
